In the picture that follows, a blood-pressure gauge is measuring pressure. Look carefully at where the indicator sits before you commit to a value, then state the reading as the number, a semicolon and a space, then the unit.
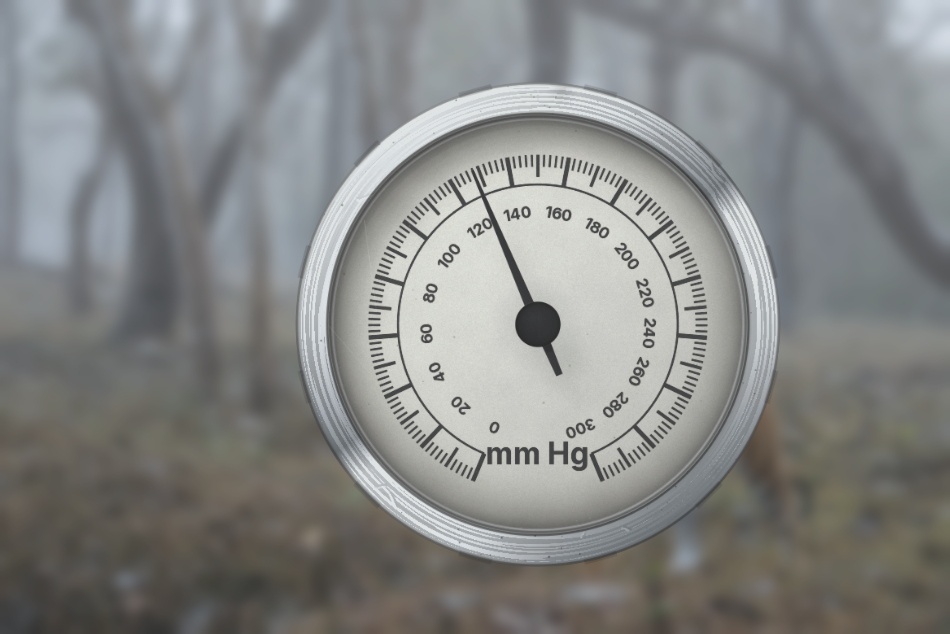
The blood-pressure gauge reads 128; mmHg
